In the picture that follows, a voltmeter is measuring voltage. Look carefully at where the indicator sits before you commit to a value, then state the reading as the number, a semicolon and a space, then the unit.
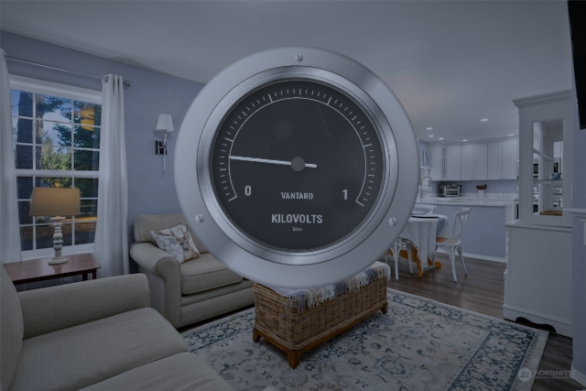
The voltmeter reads 0.14; kV
